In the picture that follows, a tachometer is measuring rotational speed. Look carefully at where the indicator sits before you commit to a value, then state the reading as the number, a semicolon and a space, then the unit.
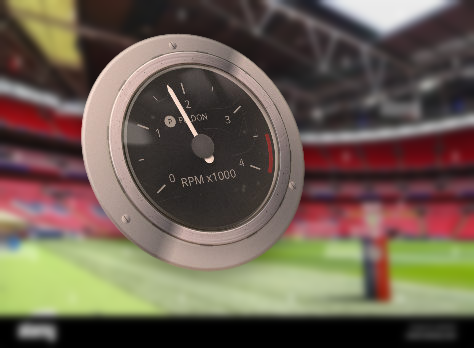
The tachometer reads 1750; rpm
